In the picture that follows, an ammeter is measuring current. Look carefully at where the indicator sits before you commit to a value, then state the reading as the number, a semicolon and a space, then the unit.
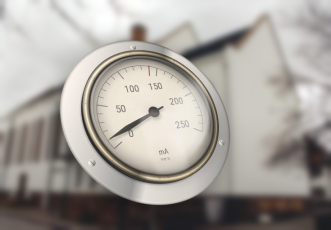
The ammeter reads 10; mA
